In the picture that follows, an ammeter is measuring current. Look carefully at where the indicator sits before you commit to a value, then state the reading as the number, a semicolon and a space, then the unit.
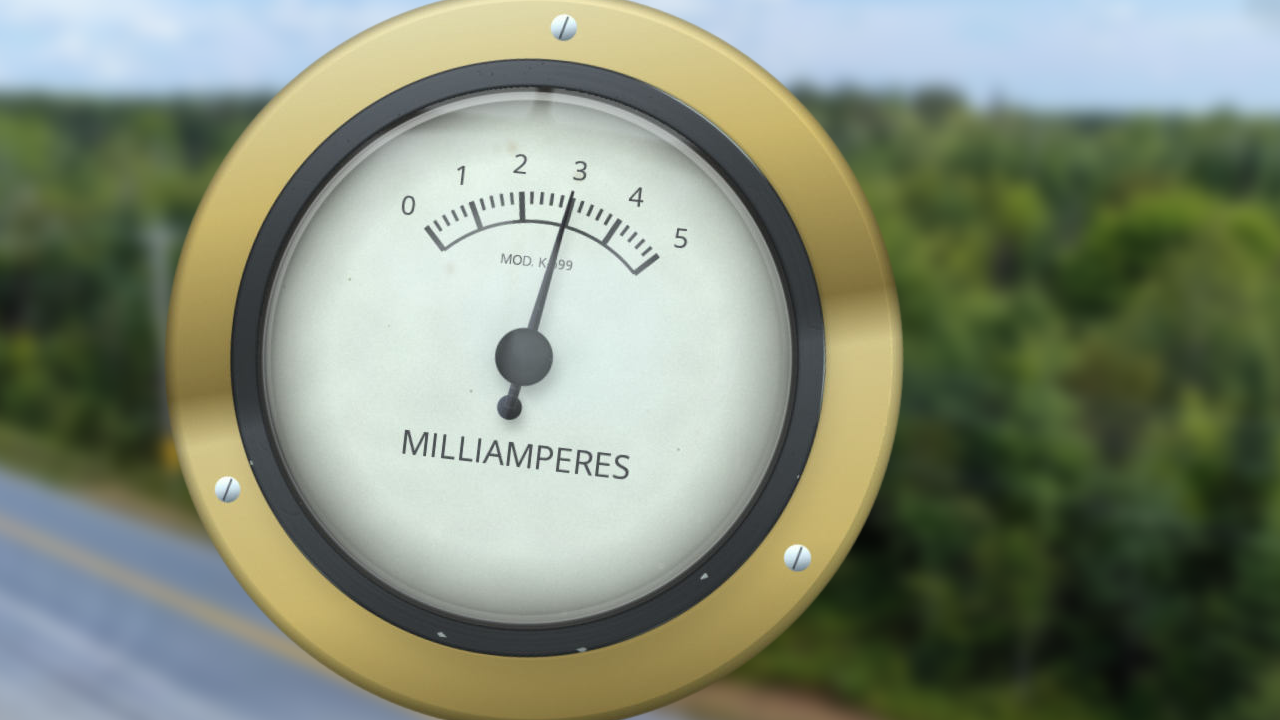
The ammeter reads 3; mA
